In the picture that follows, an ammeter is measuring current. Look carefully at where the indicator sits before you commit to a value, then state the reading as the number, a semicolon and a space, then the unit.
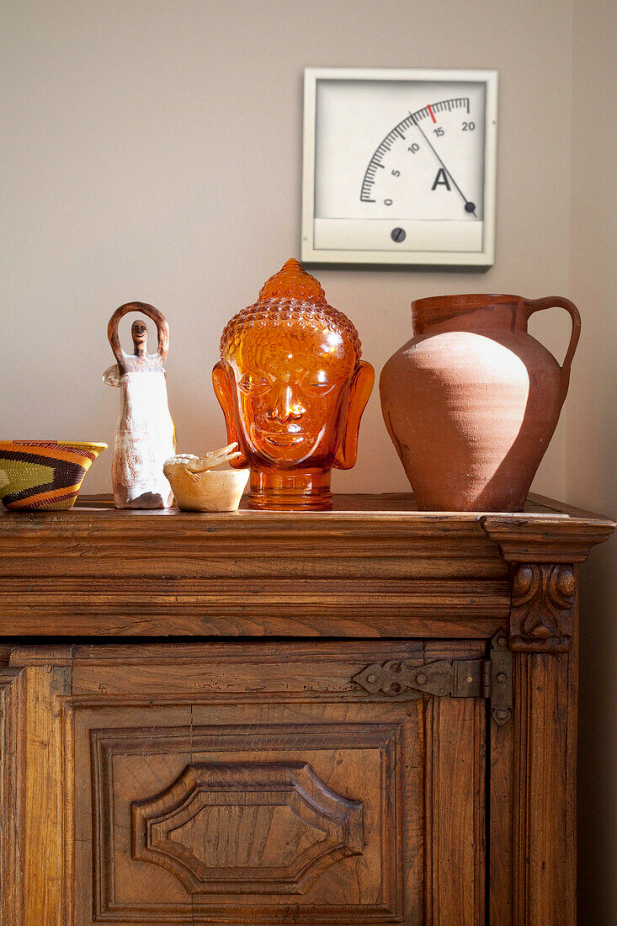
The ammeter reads 12.5; A
